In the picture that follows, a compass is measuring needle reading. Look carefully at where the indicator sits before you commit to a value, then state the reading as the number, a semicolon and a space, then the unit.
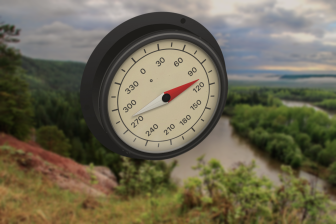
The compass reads 105; °
